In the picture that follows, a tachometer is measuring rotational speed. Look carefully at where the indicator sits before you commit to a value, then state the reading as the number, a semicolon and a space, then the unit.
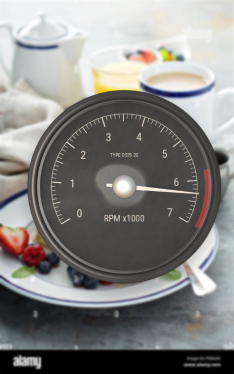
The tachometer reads 6300; rpm
